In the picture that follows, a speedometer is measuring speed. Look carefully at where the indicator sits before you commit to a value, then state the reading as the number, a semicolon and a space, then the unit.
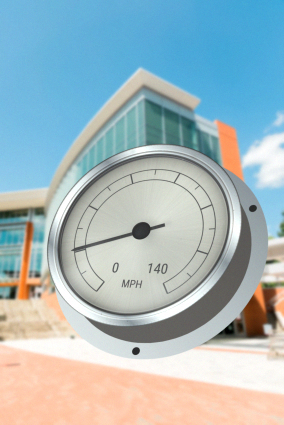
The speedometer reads 20; mph
